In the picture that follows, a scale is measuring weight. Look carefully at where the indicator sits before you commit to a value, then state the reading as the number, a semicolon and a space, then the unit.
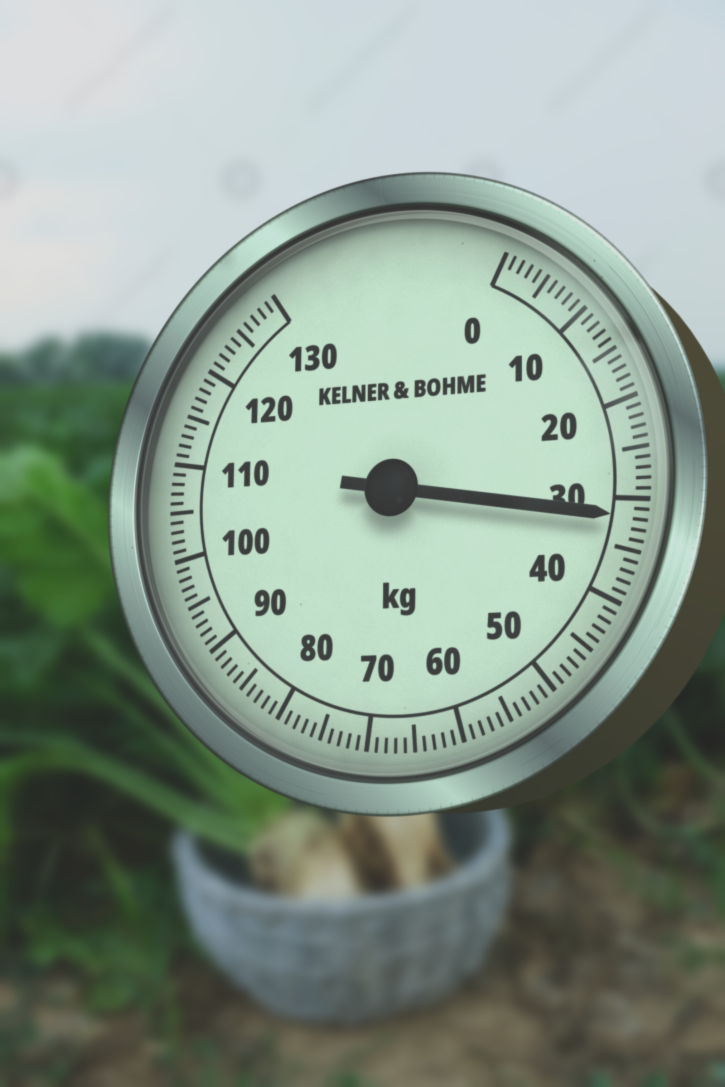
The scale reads 32; kg
